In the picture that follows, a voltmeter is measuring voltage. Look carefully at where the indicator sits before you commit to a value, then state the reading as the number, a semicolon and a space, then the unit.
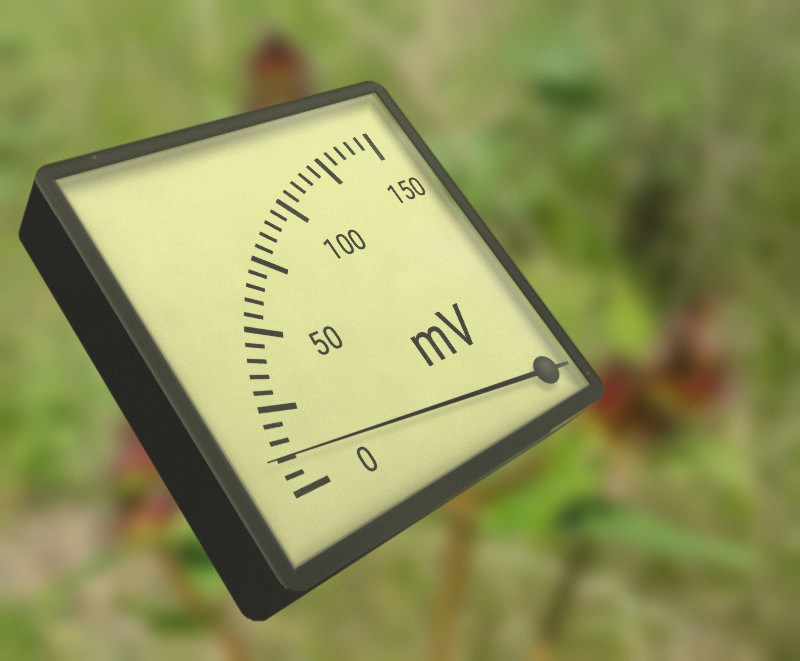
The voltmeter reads 10; mV
